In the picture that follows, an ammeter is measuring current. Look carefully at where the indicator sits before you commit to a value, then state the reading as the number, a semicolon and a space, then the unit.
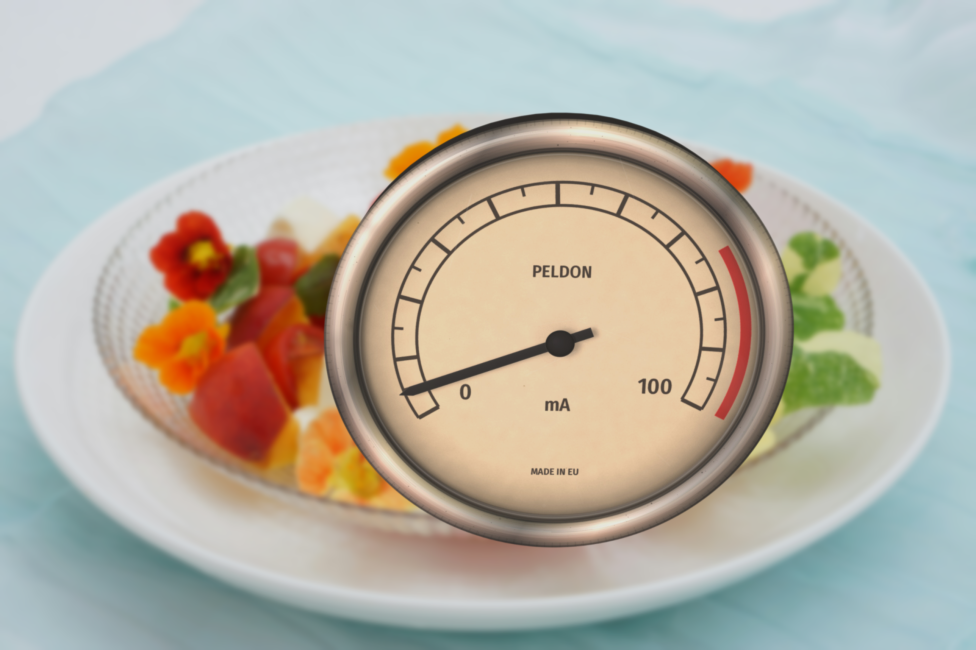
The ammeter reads 5; mA
